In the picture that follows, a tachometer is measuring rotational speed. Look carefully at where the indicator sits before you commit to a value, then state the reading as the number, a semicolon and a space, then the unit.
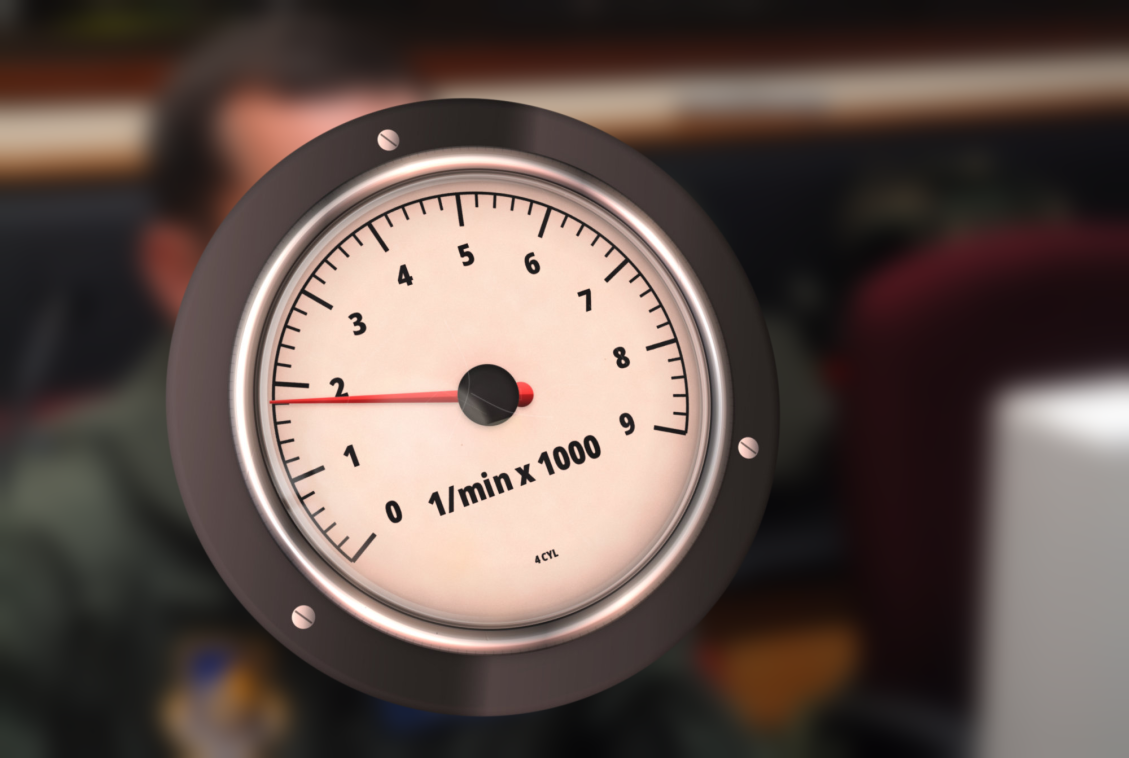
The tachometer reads 1800; rpm
